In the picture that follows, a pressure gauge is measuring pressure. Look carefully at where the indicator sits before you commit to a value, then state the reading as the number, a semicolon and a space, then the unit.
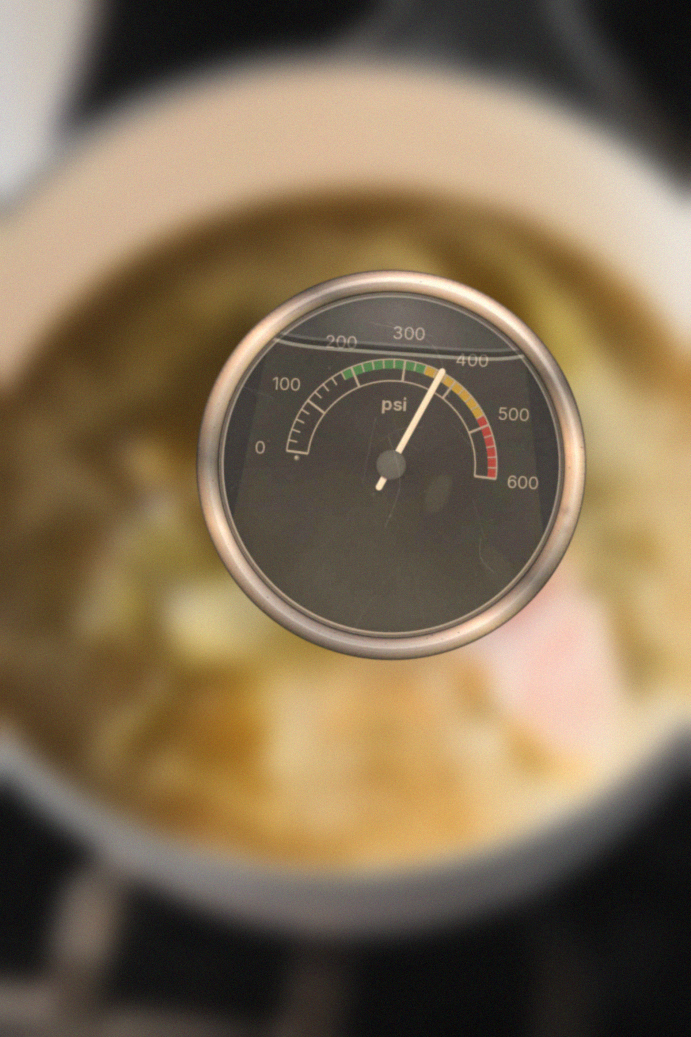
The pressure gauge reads 370; psi
